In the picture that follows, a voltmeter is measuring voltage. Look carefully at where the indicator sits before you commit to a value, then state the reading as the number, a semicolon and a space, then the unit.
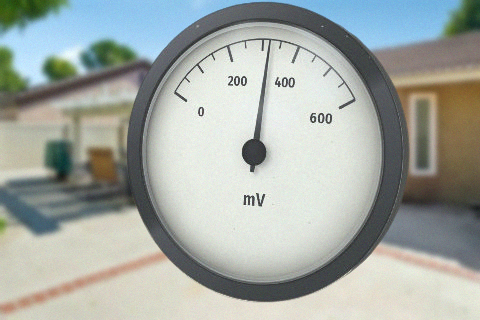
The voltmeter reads 325; mV
